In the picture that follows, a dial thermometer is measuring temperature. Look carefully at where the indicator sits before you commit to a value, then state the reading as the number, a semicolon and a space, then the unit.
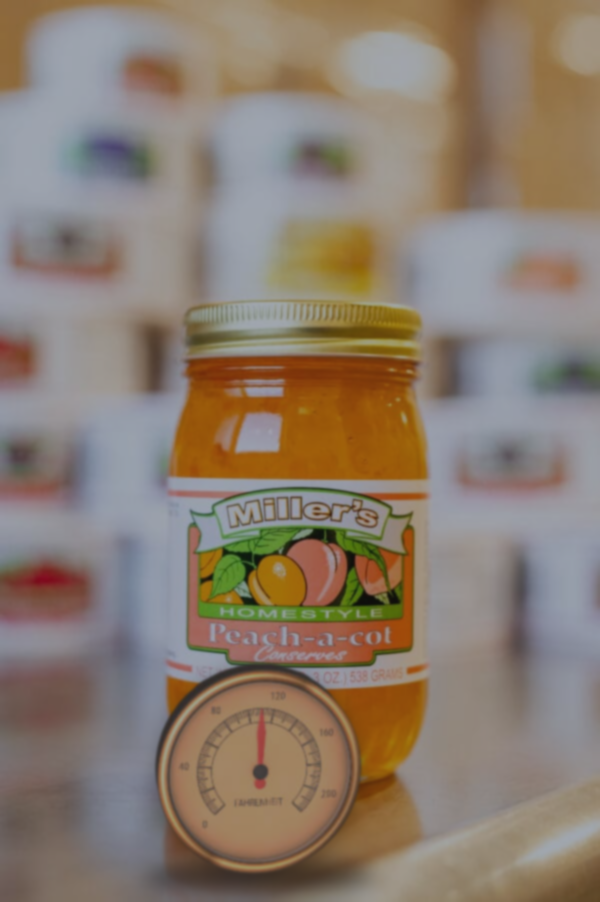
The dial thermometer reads 110; °F
